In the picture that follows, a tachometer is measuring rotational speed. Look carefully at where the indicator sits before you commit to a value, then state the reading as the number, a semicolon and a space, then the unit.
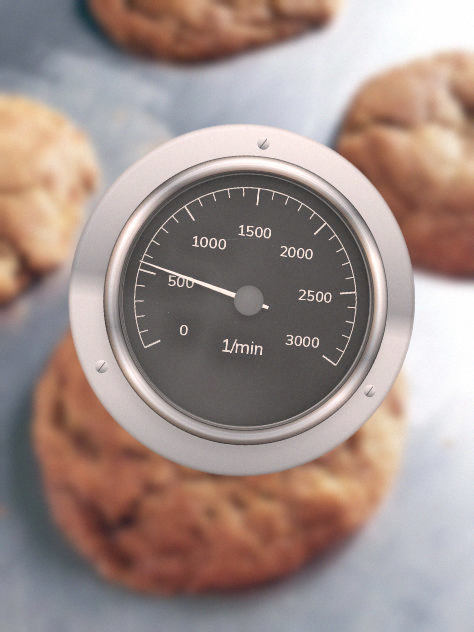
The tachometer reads 550; rpm
